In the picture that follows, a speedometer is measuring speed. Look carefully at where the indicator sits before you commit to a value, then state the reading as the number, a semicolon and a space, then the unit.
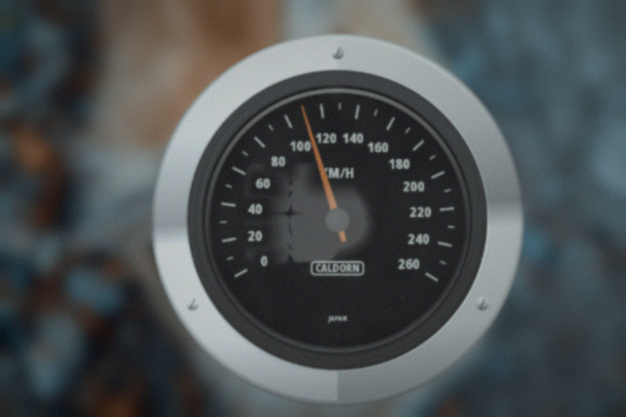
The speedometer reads 110; km/h
